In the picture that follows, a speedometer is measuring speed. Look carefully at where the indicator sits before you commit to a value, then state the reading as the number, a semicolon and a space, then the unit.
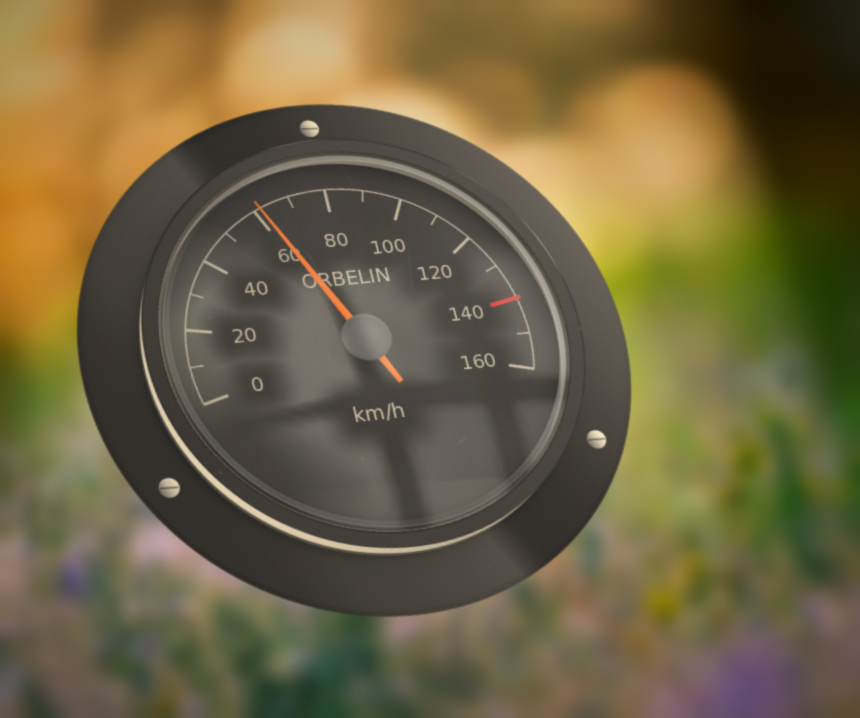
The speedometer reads 60; km/h
